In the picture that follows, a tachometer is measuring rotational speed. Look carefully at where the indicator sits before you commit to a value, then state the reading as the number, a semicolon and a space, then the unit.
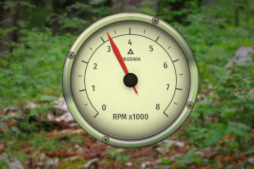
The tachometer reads 3250; rpm
